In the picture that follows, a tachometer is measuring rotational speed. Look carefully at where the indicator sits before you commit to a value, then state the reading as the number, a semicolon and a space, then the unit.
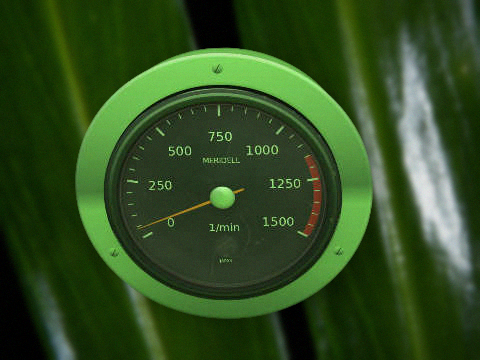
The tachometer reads 50; rpm
